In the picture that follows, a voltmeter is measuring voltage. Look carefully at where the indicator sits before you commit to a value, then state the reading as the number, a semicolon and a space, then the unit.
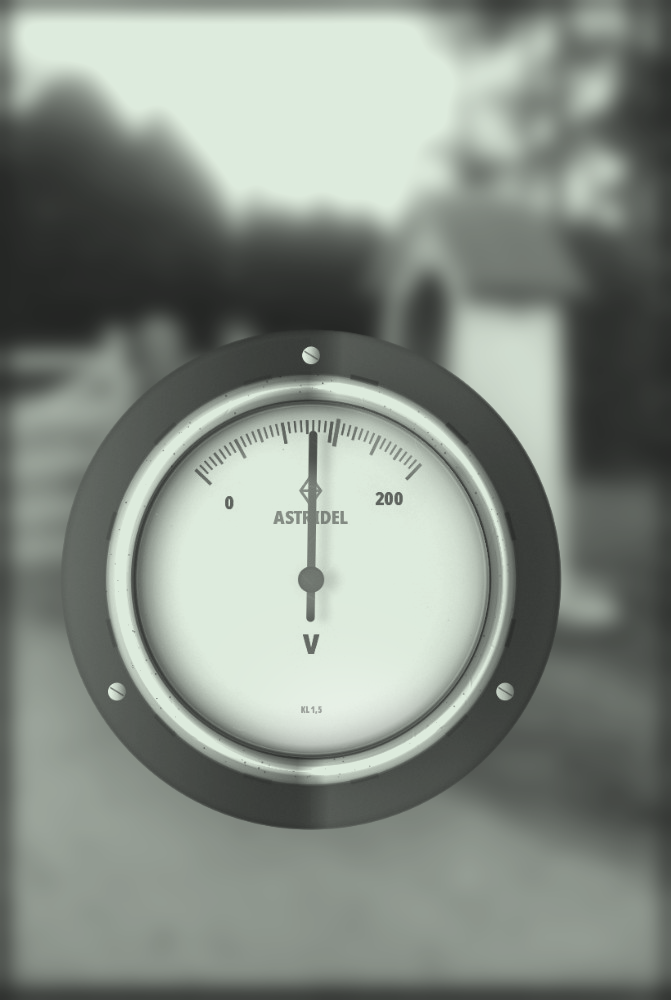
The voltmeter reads 105; V
